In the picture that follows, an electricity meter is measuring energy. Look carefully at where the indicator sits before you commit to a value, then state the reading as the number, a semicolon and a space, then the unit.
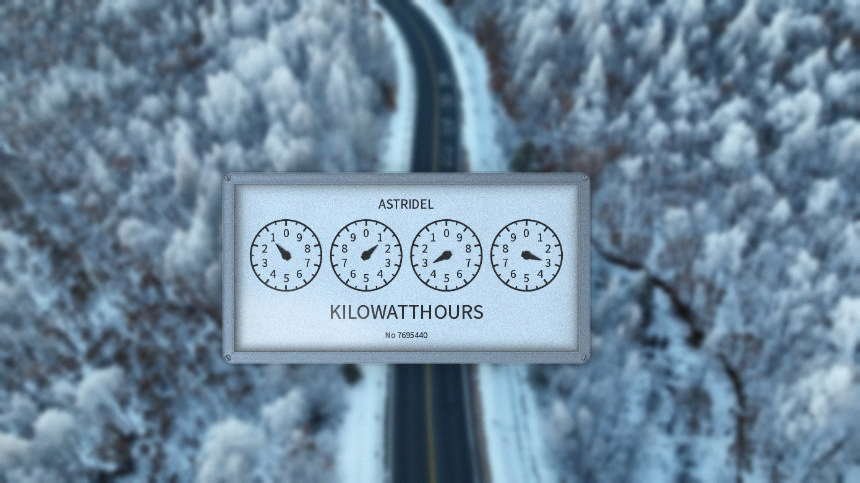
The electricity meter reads 1133; kWh
